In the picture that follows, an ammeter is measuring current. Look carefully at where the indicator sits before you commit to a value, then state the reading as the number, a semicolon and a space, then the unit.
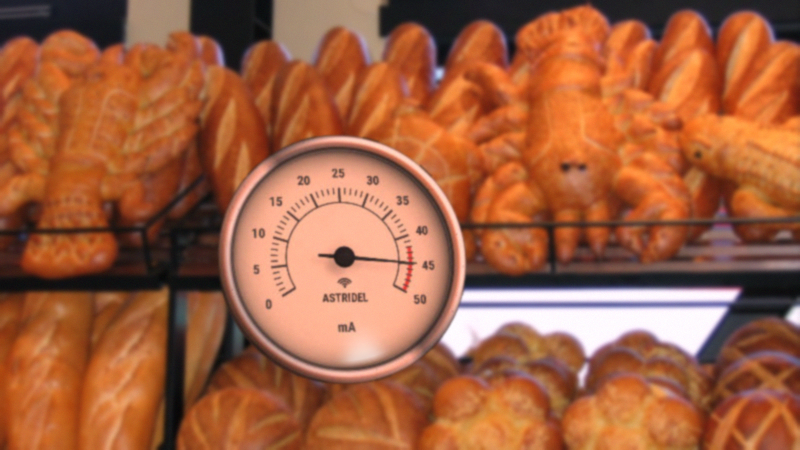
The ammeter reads 45; mA
